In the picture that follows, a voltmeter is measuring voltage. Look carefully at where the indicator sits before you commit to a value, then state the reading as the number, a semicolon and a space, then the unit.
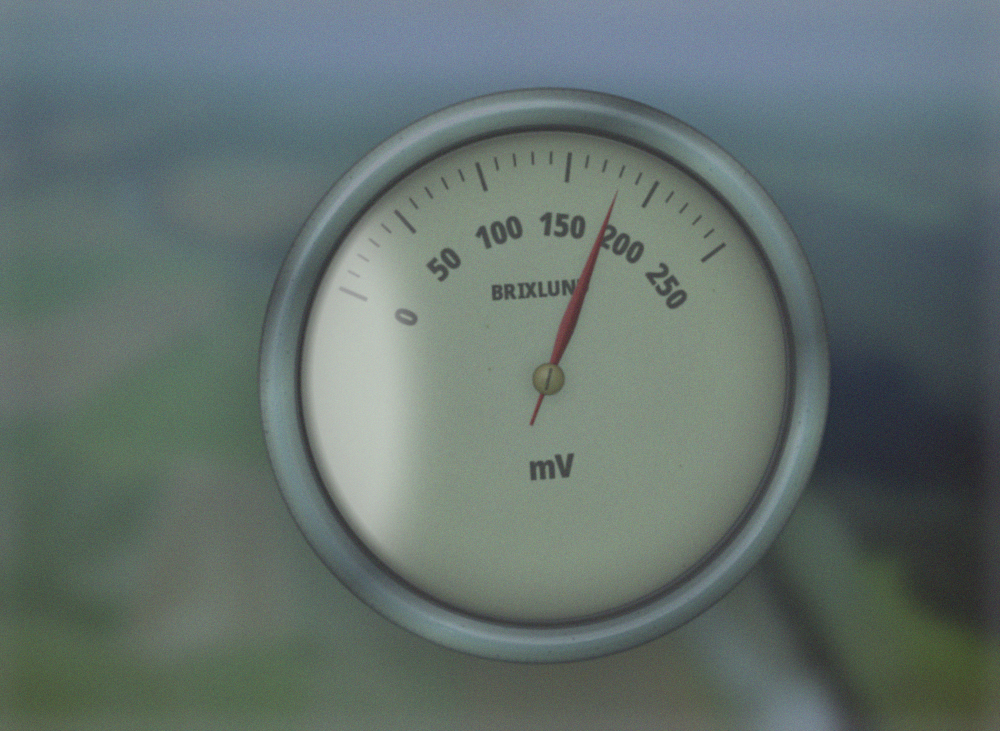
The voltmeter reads 180; mV
